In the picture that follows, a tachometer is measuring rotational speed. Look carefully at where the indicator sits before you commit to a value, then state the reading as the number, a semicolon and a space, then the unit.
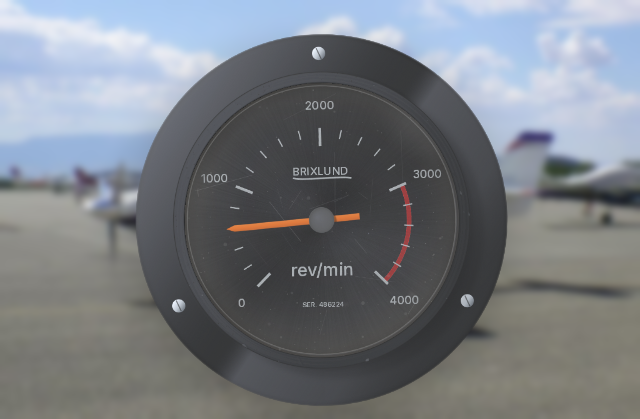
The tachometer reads 600; rpm
